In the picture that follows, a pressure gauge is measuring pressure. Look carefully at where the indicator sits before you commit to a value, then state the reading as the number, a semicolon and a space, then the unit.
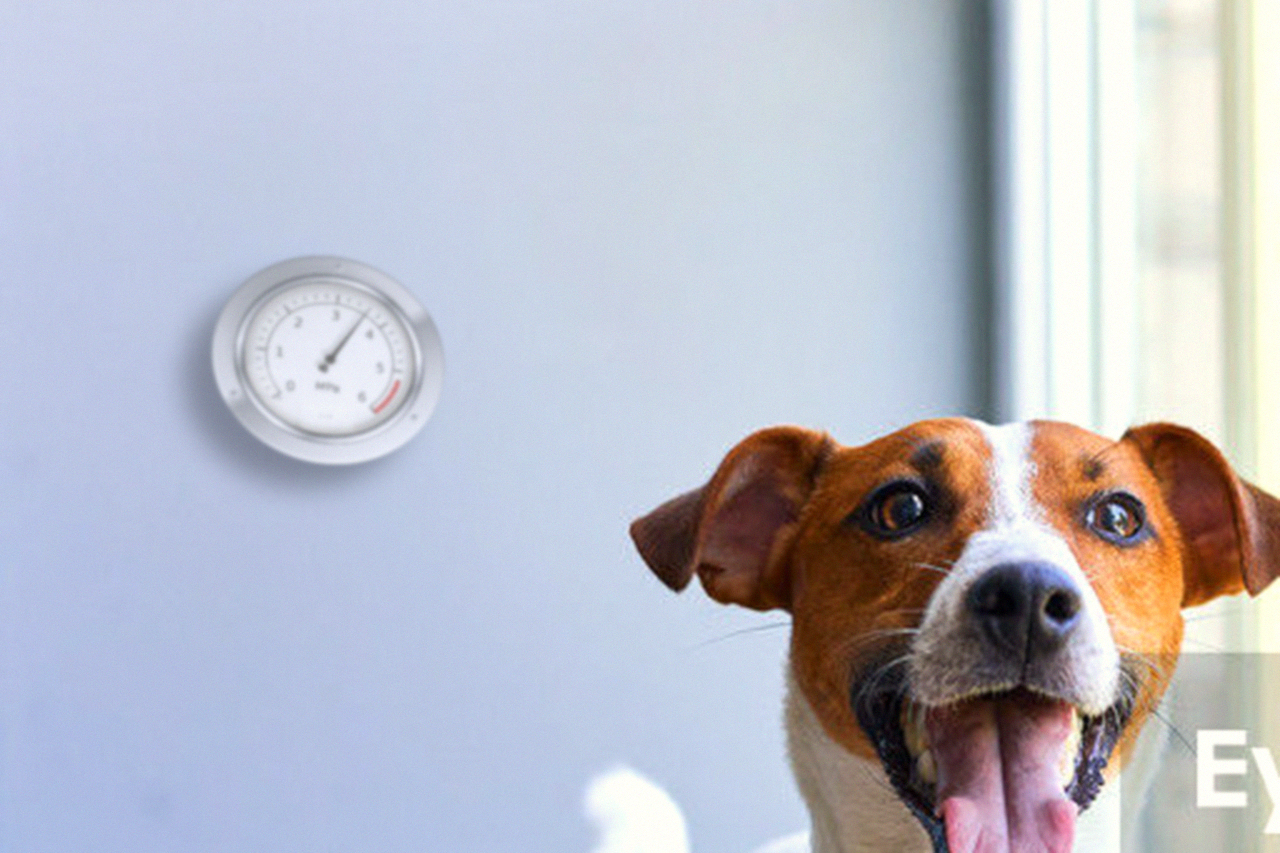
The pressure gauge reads 3.6; MPa
